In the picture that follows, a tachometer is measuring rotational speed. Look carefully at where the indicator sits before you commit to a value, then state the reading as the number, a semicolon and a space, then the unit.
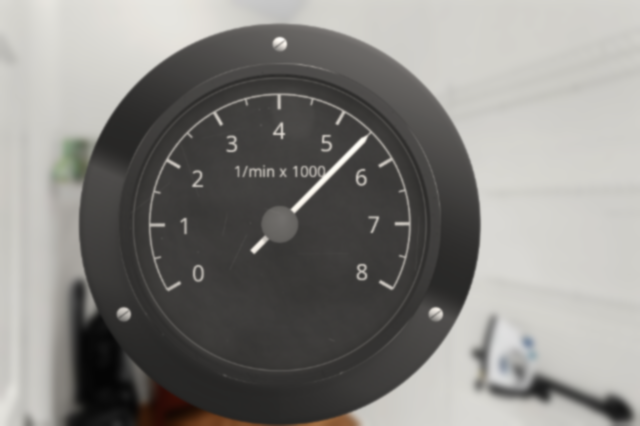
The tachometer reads 5500; rpm
